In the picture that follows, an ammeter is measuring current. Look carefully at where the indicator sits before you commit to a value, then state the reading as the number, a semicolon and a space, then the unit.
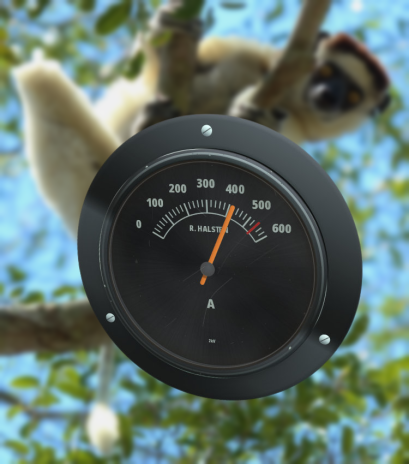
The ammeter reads 420; A
